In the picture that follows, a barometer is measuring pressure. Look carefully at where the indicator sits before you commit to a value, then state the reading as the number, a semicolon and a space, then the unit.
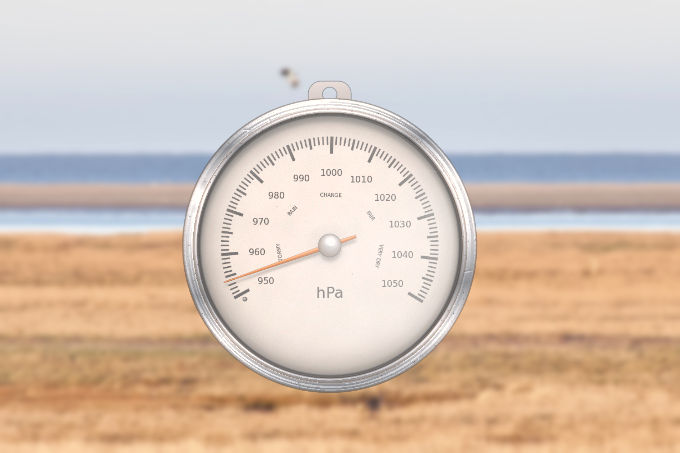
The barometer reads 954; hPa
